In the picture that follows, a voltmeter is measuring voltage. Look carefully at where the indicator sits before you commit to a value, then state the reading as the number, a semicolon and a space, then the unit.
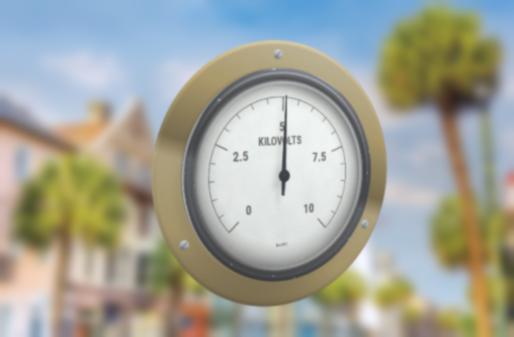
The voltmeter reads 5; kV
